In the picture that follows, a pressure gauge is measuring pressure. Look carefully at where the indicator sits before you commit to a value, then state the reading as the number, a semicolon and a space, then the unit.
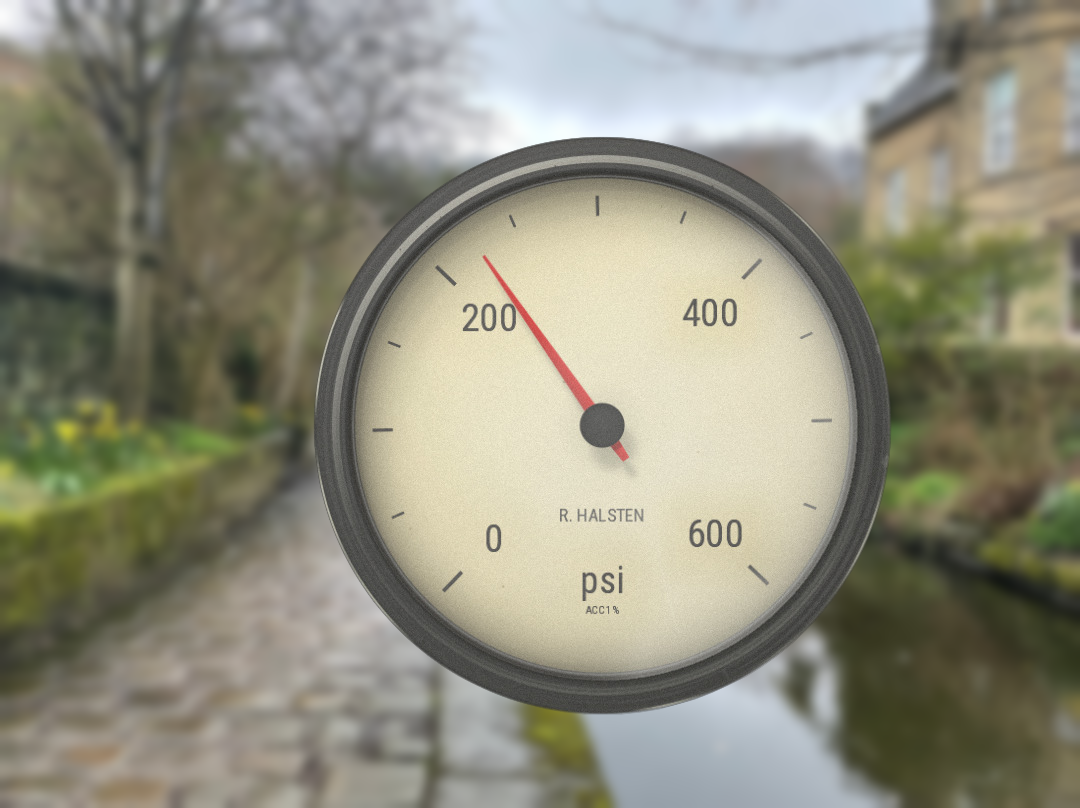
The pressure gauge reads 225; psi
